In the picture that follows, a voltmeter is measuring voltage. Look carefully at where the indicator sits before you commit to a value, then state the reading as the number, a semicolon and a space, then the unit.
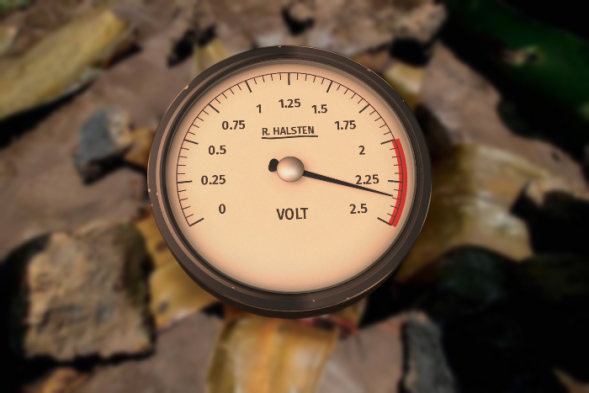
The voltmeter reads 2.35; V
